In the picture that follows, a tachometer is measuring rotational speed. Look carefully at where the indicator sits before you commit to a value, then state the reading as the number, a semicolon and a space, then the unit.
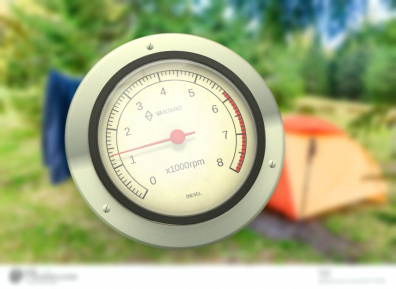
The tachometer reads 1300; rpm
